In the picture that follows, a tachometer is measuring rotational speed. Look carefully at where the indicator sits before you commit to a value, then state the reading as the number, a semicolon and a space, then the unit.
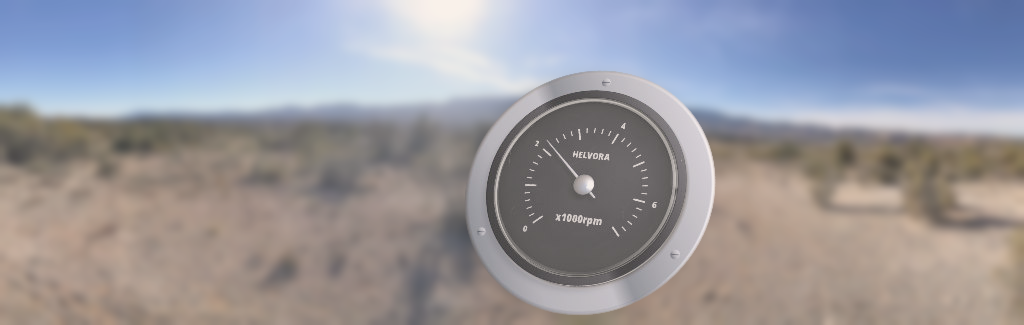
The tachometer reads 2200; rpm
